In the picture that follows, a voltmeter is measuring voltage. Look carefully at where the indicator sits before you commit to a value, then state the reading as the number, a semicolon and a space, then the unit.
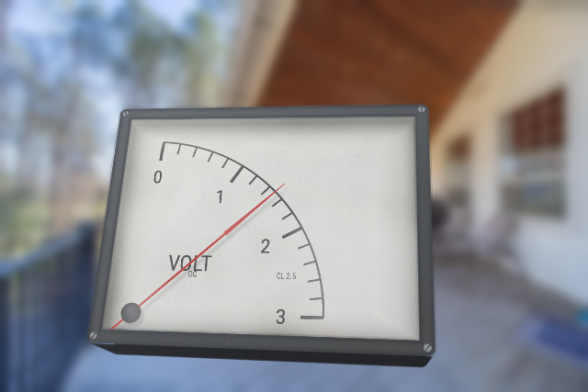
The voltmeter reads 1.5; V
